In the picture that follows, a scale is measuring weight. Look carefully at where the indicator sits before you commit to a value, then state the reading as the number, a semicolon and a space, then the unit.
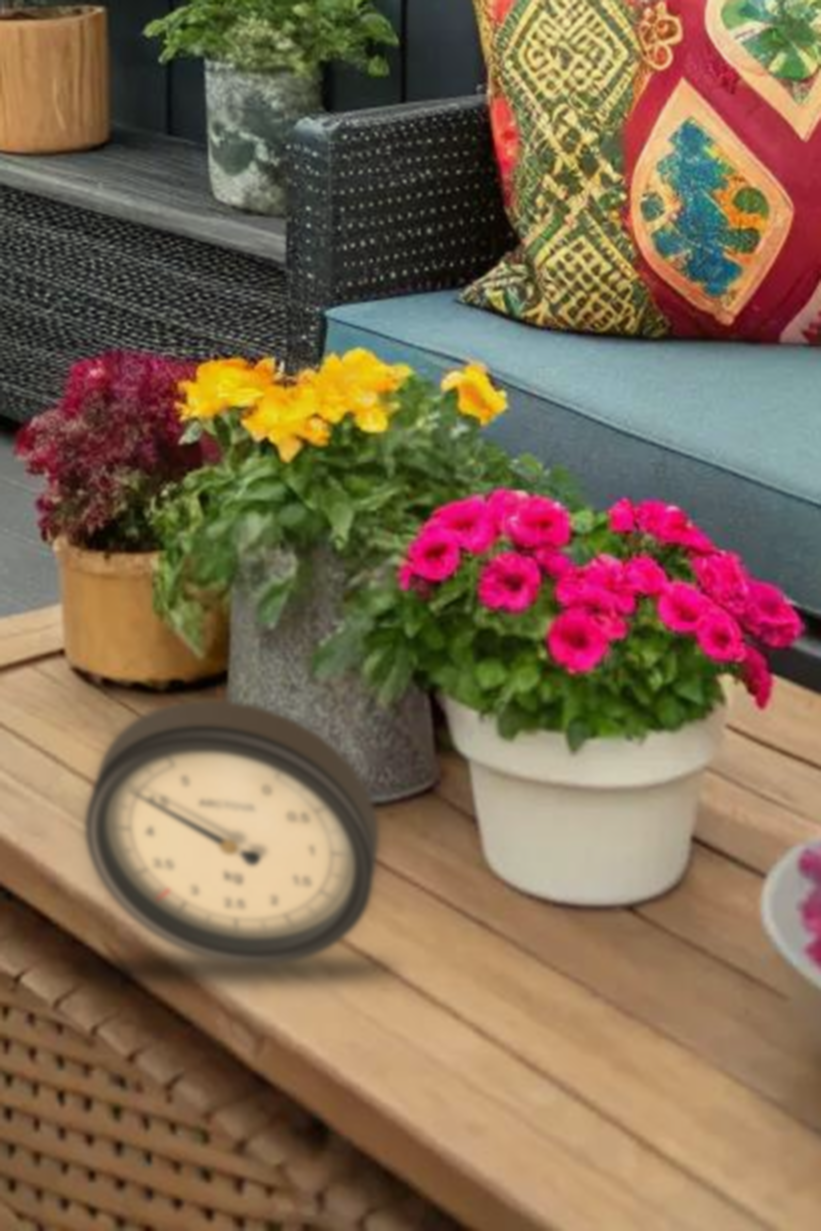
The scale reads 4.5; kg
